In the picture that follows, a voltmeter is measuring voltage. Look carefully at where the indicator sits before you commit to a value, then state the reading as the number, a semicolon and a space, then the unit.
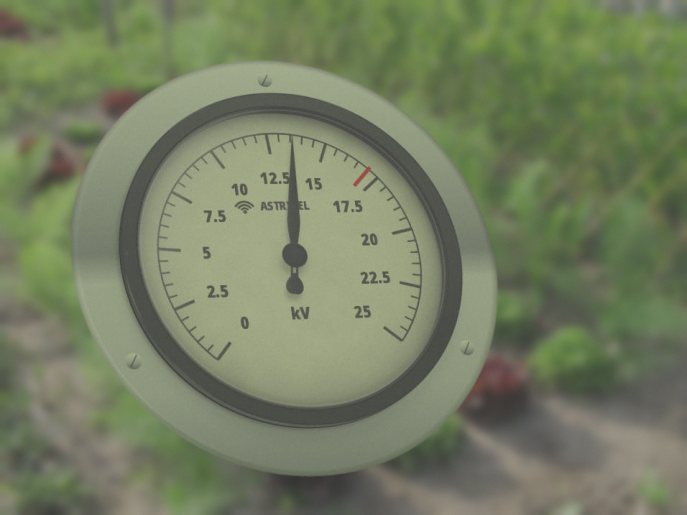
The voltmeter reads 13.5; kV
